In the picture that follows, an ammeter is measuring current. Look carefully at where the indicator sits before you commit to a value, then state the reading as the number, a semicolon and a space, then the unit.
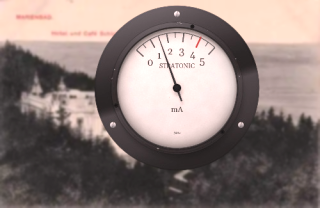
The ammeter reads 1.5; mA
